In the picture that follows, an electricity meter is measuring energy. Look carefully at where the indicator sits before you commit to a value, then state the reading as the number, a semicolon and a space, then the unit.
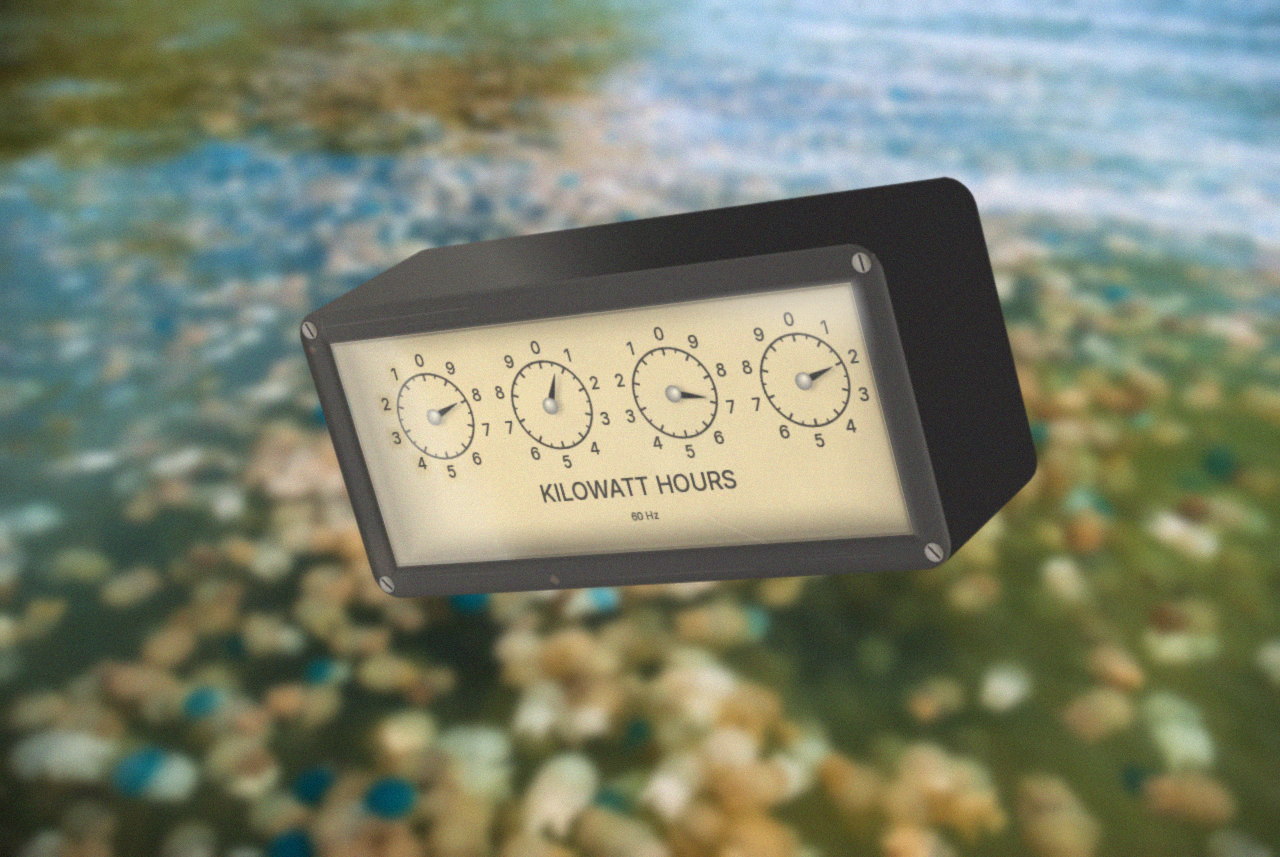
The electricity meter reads 8072; kWh
